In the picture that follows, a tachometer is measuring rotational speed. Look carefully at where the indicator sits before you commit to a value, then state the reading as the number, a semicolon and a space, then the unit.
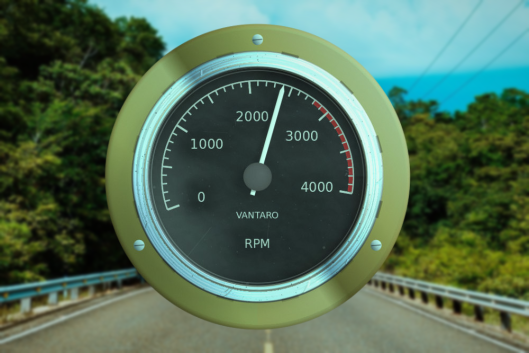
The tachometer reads 2400; rpm
